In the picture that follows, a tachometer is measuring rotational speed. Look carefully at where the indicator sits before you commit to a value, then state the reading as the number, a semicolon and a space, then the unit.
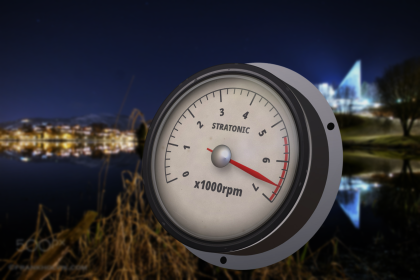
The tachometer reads 6600; rpm
